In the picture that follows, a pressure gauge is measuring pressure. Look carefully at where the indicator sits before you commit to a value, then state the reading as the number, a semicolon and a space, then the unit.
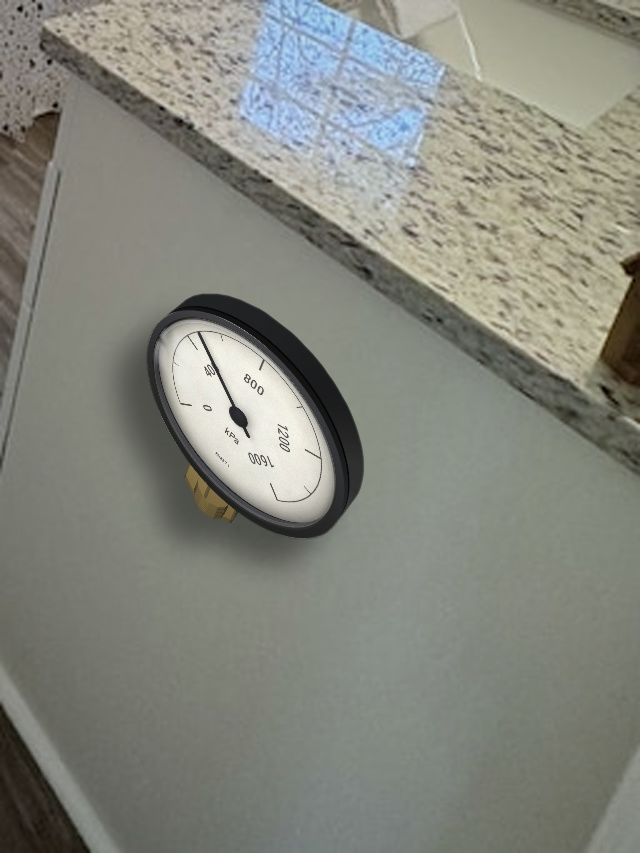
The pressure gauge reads 500; kPa
